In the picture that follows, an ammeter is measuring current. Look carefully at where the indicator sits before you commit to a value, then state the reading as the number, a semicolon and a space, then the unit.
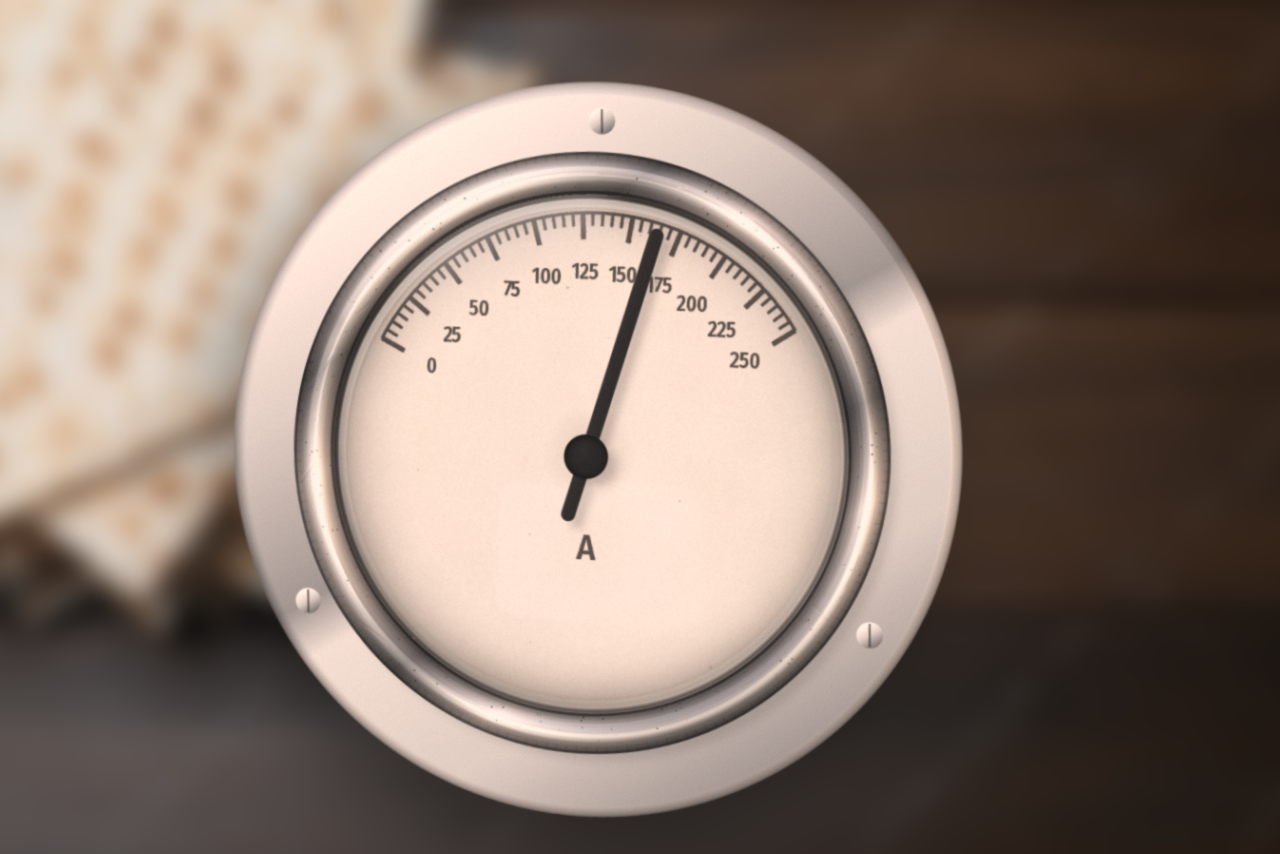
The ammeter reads 165; A
